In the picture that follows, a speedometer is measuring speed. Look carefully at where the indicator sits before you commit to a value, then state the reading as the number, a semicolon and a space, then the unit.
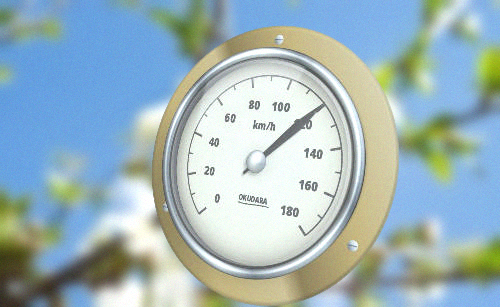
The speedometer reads 120; km/h
